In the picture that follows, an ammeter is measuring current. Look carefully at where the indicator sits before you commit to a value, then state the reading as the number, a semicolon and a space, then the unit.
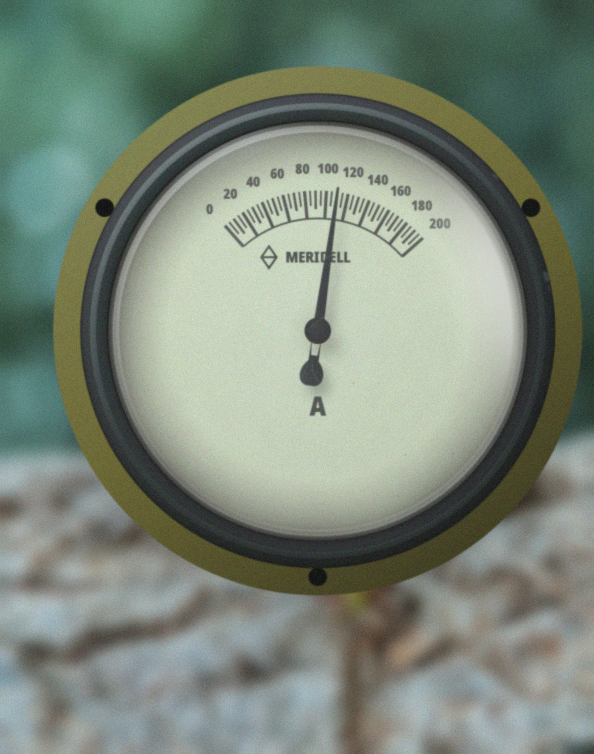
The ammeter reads 110; A
